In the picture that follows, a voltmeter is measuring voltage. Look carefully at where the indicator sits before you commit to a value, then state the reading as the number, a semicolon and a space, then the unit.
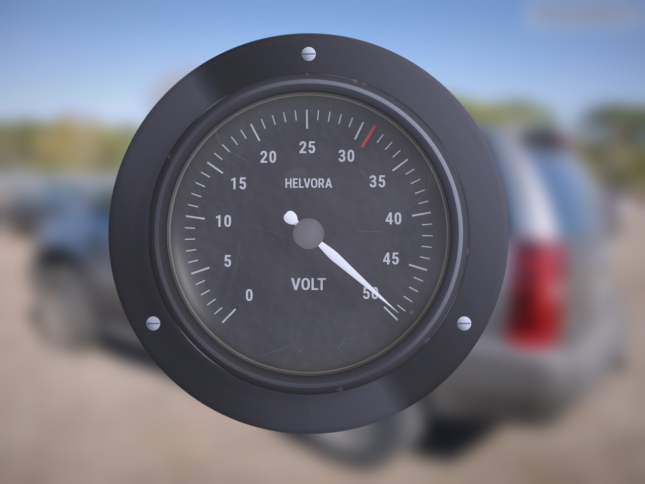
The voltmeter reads 49.5; V
